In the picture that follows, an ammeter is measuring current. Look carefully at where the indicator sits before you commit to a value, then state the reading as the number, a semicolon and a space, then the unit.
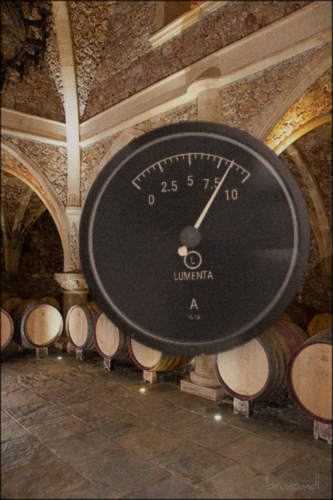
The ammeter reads 8.5; A
